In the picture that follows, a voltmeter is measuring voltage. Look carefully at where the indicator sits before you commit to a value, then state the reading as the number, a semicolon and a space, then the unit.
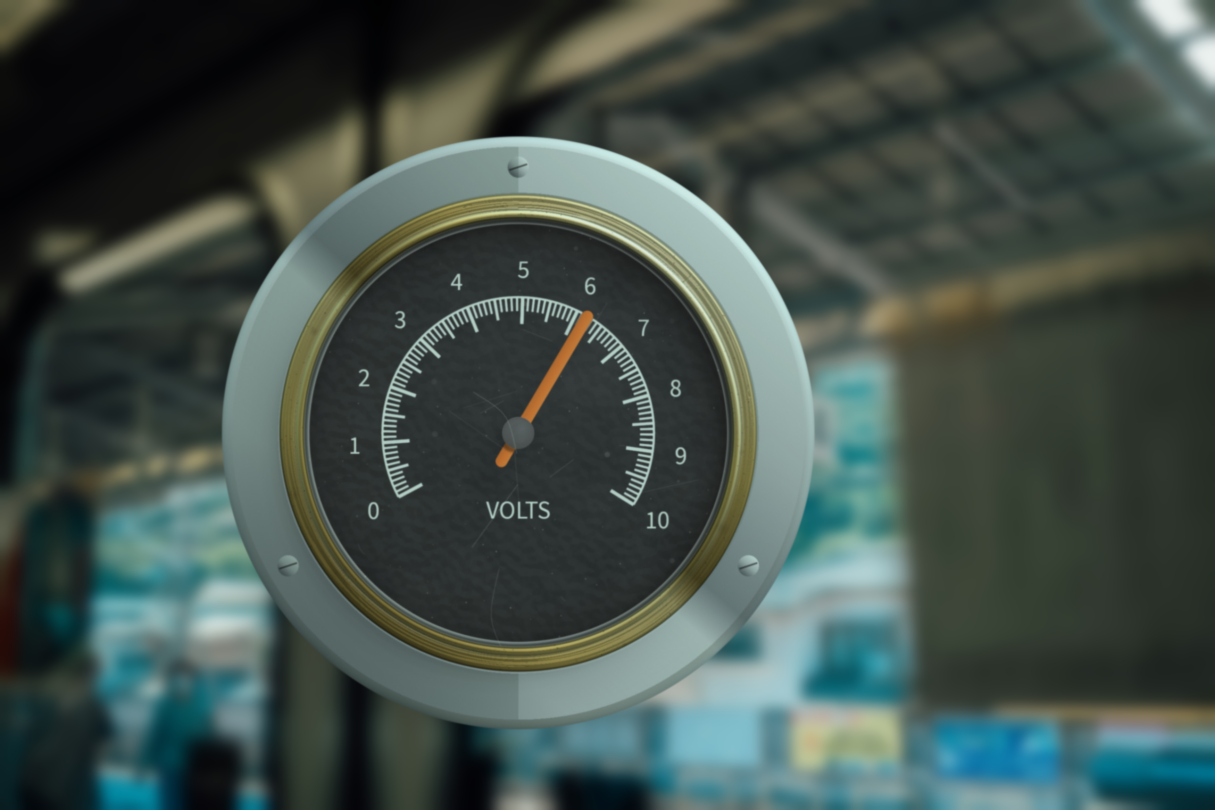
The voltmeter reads 6.2; V
